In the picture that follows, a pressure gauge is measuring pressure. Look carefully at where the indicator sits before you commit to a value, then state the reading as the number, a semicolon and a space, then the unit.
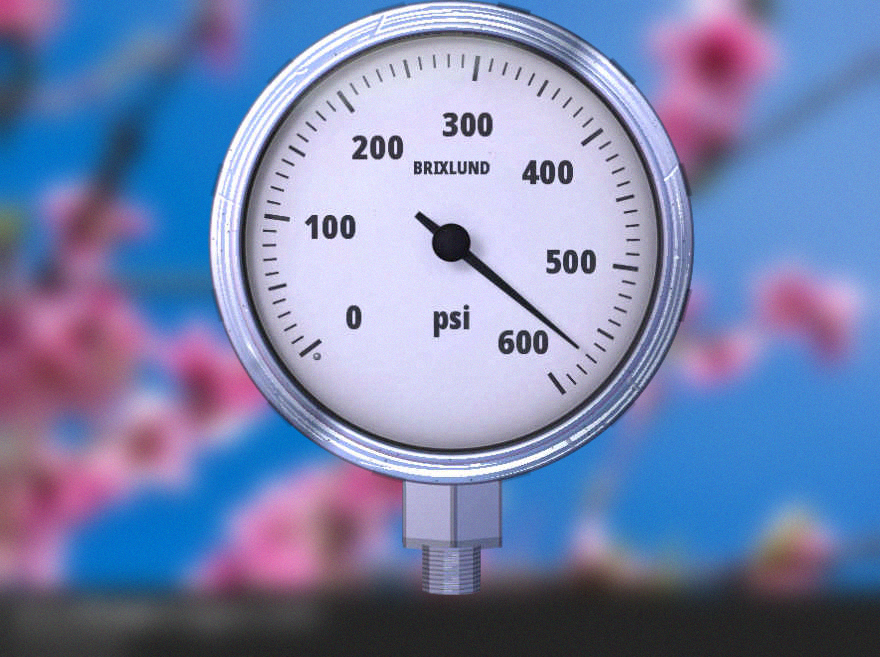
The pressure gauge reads 570; psi
